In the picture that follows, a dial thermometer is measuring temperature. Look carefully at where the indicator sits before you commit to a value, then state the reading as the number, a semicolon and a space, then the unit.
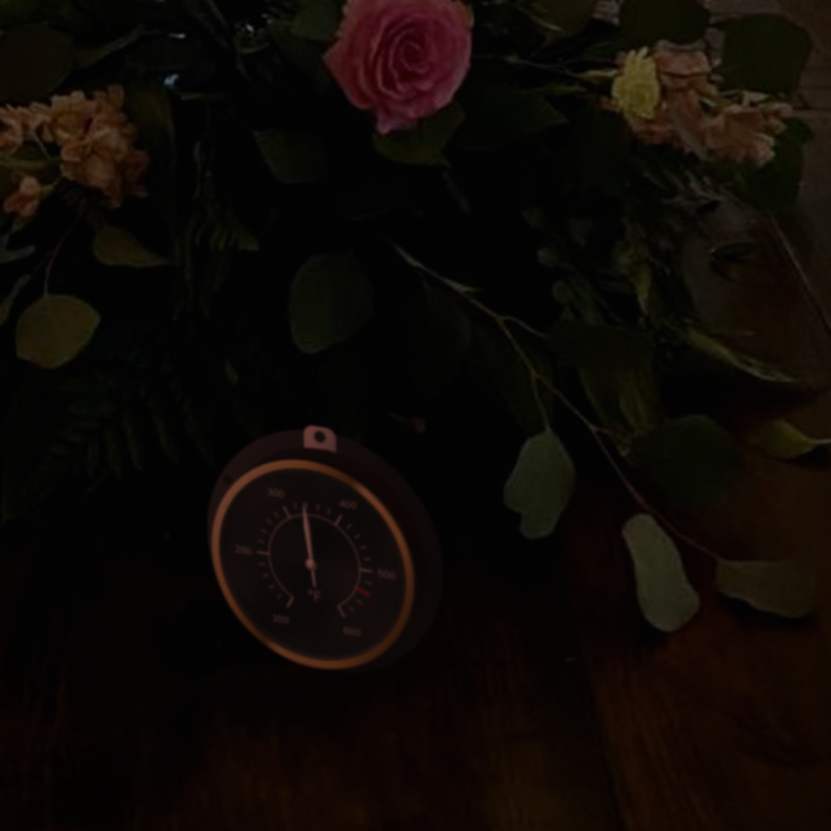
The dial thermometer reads 340; °F
